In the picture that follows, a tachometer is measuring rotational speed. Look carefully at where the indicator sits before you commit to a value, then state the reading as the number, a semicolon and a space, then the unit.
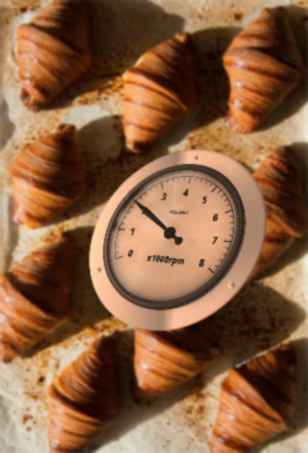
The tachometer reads 2000; rpm
